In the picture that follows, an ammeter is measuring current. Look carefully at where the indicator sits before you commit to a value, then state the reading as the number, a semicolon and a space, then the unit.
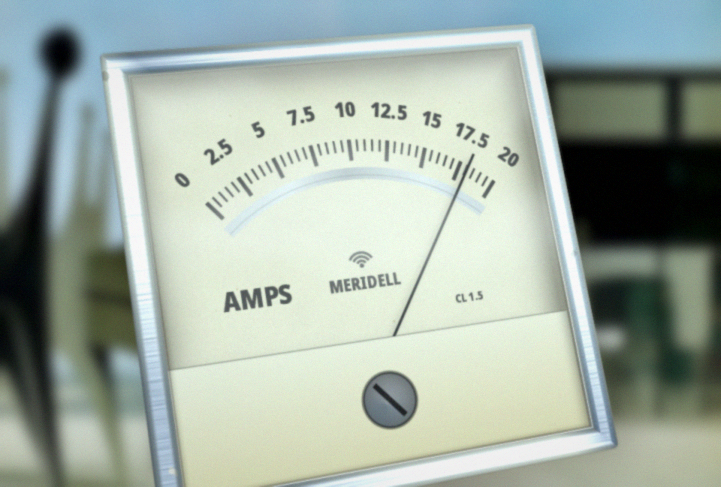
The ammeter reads 18; A
